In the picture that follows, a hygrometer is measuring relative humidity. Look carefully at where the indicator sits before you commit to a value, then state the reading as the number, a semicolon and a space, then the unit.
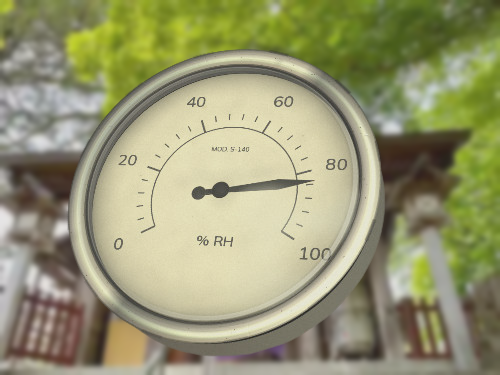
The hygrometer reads 84; %
